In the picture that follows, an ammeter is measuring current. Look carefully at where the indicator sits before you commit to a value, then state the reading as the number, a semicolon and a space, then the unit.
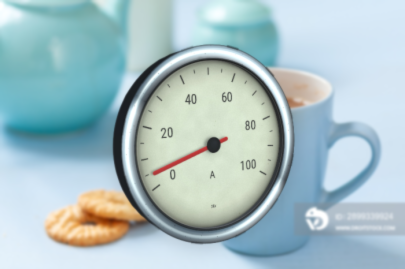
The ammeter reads 5; A
